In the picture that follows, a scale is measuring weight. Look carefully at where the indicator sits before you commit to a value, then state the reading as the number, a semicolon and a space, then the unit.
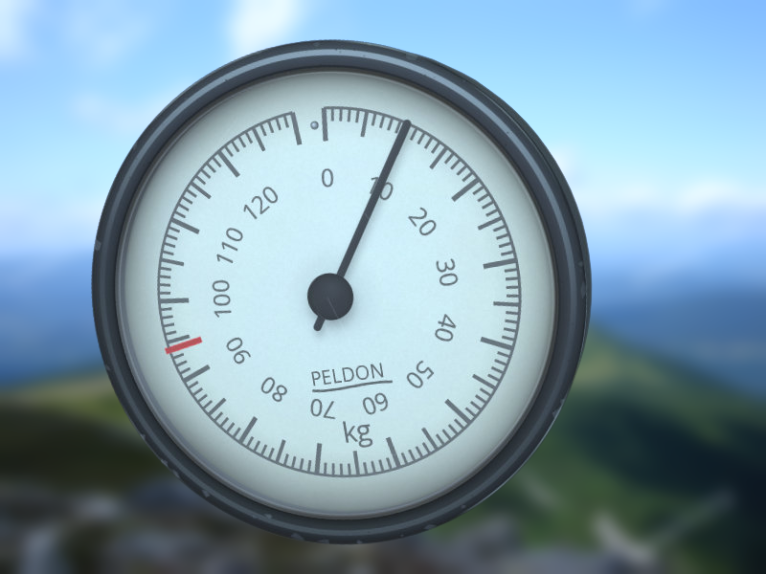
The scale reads 10; kg
